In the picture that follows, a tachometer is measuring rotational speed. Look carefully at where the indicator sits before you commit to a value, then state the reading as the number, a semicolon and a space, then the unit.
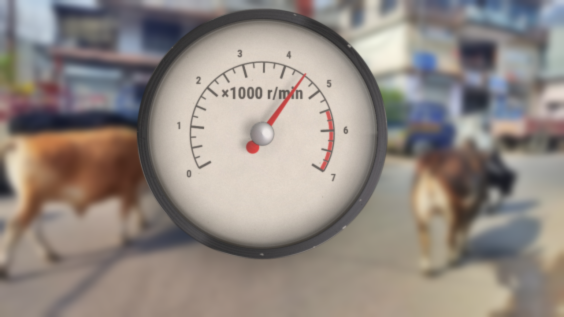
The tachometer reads 4500; rpm
